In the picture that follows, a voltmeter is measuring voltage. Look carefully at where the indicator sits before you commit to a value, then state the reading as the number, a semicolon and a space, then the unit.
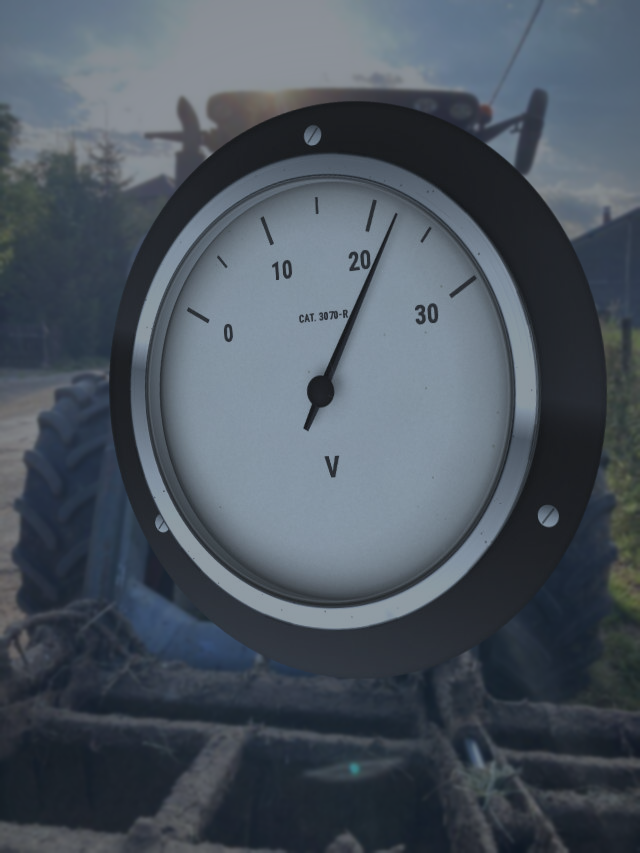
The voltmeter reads 22.5; V
